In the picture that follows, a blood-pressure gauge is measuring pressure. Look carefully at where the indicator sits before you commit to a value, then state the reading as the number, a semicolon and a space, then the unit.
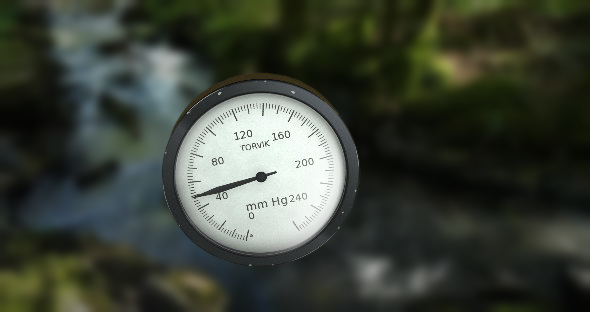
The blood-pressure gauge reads 50; mmHg
